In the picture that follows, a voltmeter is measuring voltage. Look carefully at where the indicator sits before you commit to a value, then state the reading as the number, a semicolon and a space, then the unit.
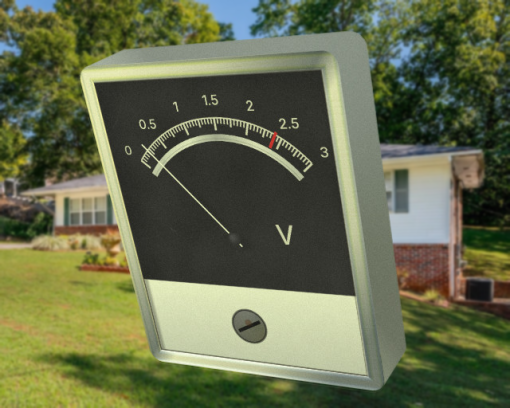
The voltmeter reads 0.25; V
